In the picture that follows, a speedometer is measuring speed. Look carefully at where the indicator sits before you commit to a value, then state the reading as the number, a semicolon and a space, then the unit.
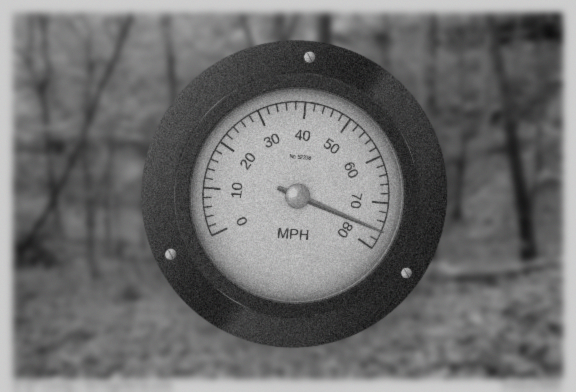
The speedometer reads 76; mph
